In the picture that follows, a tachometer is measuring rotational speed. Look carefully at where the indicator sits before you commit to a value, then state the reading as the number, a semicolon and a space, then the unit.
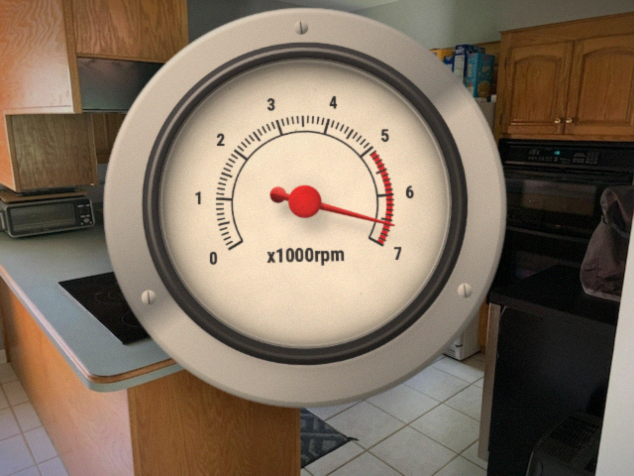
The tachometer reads 6600; rpm
